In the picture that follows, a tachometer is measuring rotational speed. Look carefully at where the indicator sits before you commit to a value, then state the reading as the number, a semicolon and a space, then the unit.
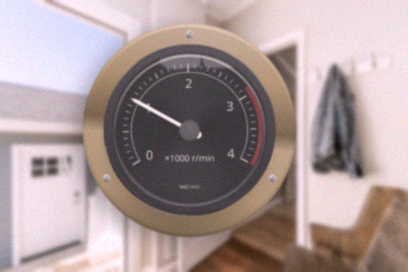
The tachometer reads 1000; rpm
